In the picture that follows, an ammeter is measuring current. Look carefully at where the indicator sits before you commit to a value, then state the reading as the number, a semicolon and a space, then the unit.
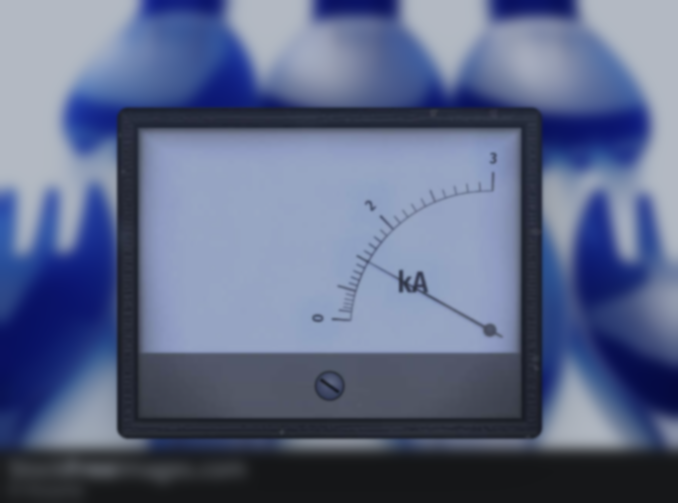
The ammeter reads 1.5; kA
